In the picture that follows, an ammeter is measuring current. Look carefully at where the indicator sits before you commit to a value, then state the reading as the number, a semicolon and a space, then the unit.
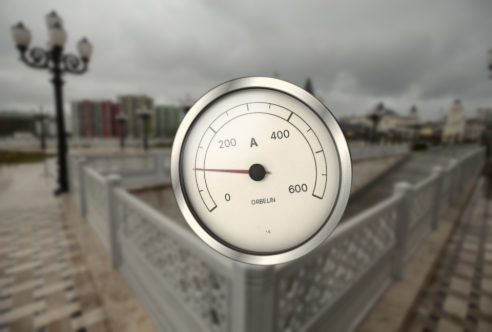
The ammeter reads 100; A
